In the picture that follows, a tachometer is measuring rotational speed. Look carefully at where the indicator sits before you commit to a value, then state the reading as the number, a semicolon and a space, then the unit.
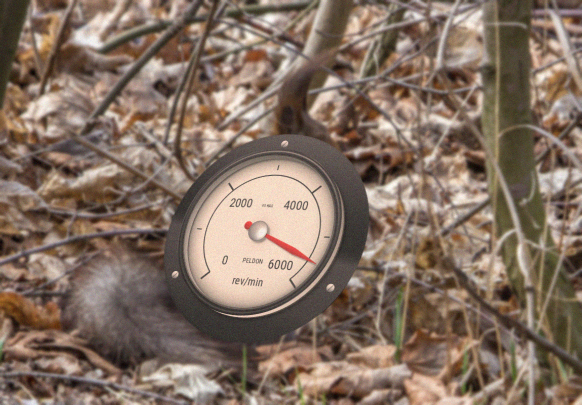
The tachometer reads 5500; rpm
